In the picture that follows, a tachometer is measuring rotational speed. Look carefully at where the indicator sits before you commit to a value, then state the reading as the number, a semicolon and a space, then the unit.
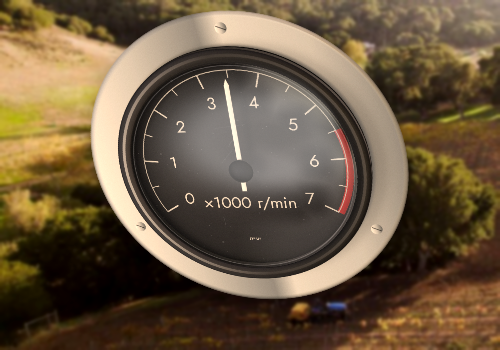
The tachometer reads 3500; rpm
